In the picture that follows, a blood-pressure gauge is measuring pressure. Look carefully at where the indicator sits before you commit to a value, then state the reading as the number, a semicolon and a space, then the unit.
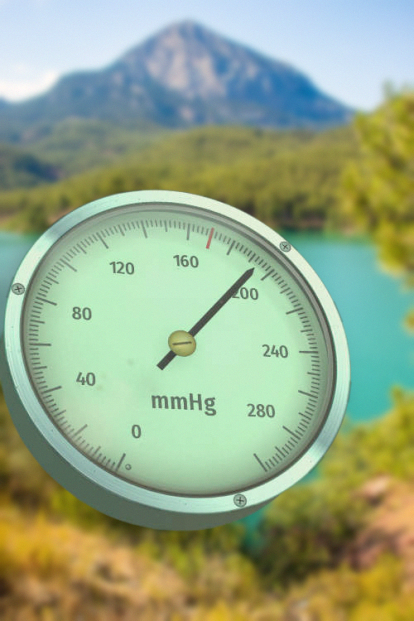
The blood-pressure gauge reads 194; mmHg
